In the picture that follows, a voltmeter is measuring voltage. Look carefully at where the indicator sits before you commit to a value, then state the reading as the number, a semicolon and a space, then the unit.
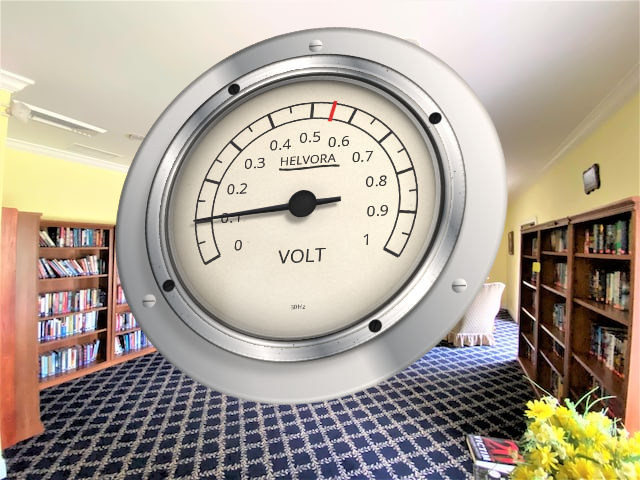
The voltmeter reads 0.1; V
